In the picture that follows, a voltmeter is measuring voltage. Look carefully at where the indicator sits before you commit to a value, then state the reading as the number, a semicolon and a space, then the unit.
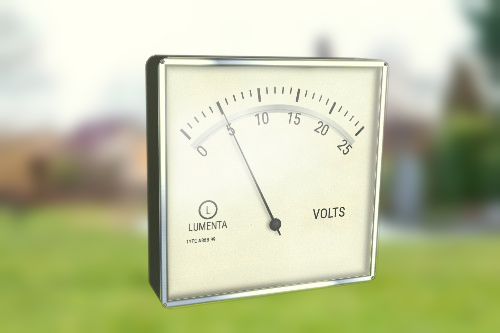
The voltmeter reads 5; V
